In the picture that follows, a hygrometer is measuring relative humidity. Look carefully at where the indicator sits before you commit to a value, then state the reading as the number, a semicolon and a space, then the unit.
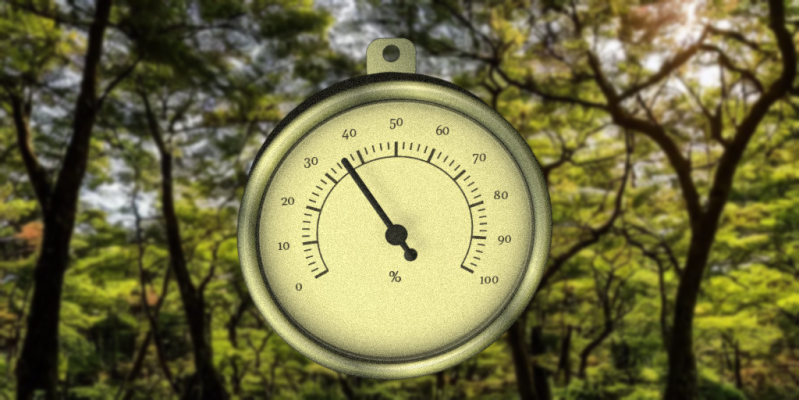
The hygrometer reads 36; %
